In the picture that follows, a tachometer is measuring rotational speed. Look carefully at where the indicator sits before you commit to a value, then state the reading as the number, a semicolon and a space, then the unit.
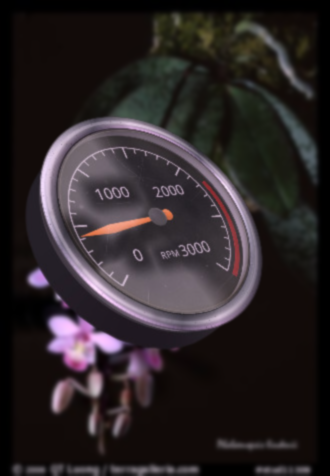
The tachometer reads 400; rpm
